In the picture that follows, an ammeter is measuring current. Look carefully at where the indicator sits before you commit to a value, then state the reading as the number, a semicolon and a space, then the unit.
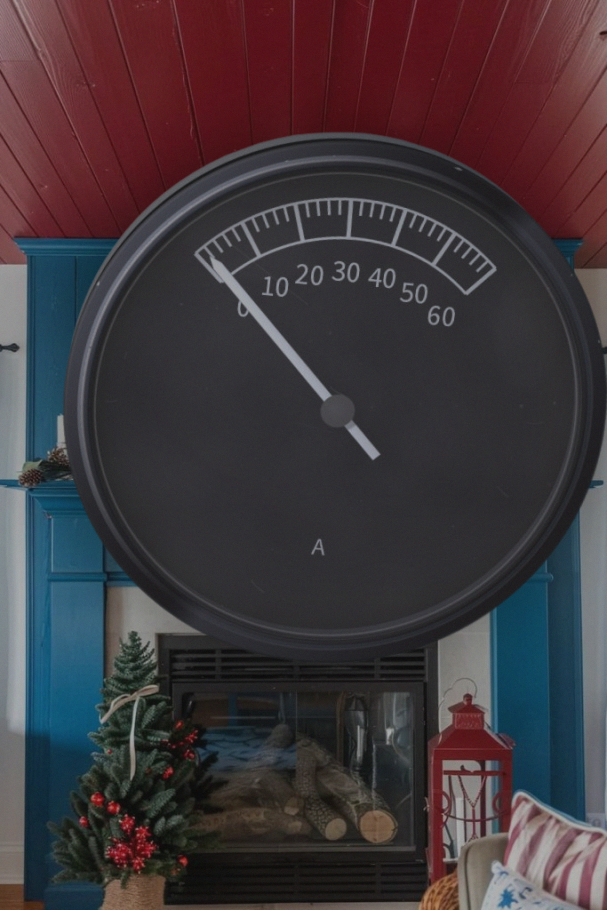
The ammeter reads 2; A
